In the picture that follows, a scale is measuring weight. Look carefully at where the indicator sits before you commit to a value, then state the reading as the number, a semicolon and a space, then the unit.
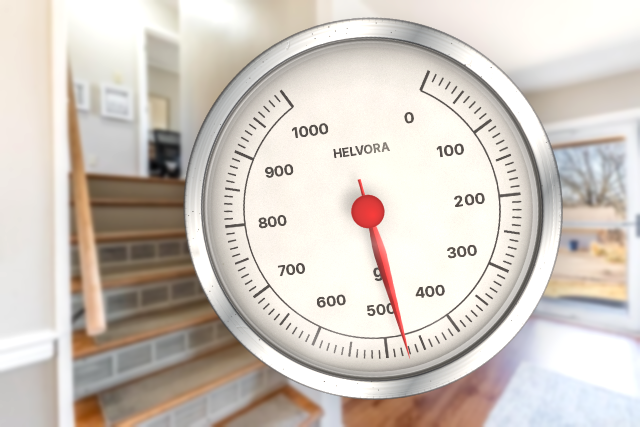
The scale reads 470; g
